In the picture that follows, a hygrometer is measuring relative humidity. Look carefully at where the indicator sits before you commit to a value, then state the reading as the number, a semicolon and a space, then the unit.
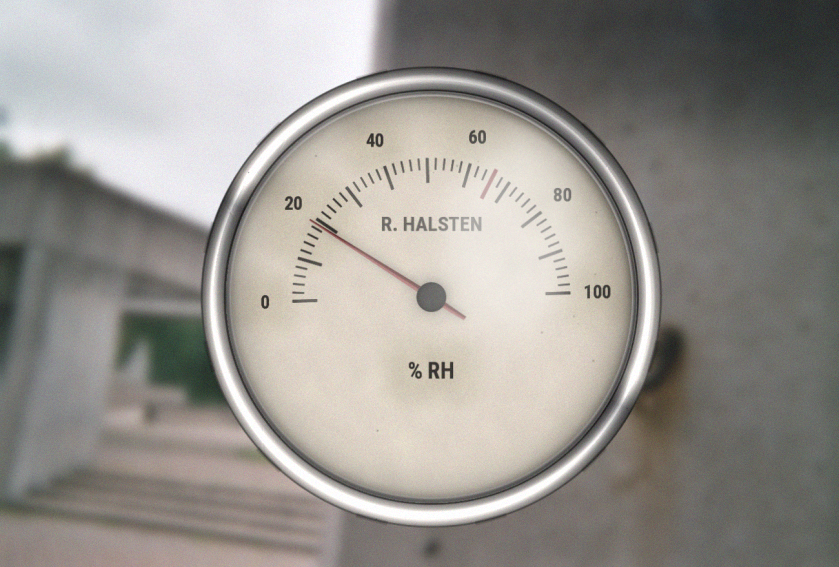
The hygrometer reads 19; %
